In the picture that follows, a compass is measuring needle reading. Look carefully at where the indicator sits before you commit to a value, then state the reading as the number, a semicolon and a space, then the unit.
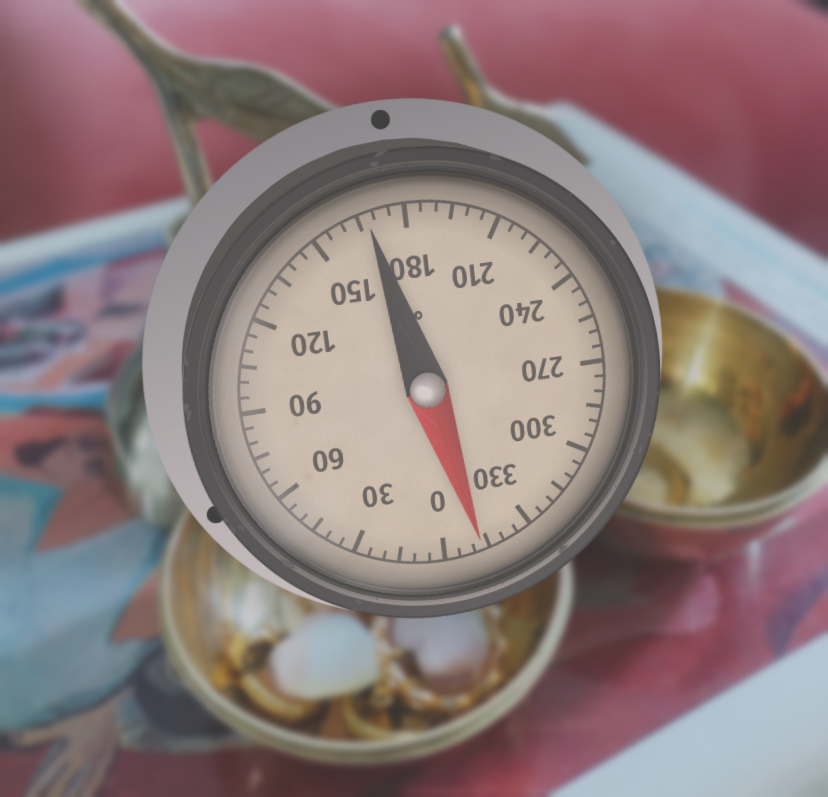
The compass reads 347.5; °
